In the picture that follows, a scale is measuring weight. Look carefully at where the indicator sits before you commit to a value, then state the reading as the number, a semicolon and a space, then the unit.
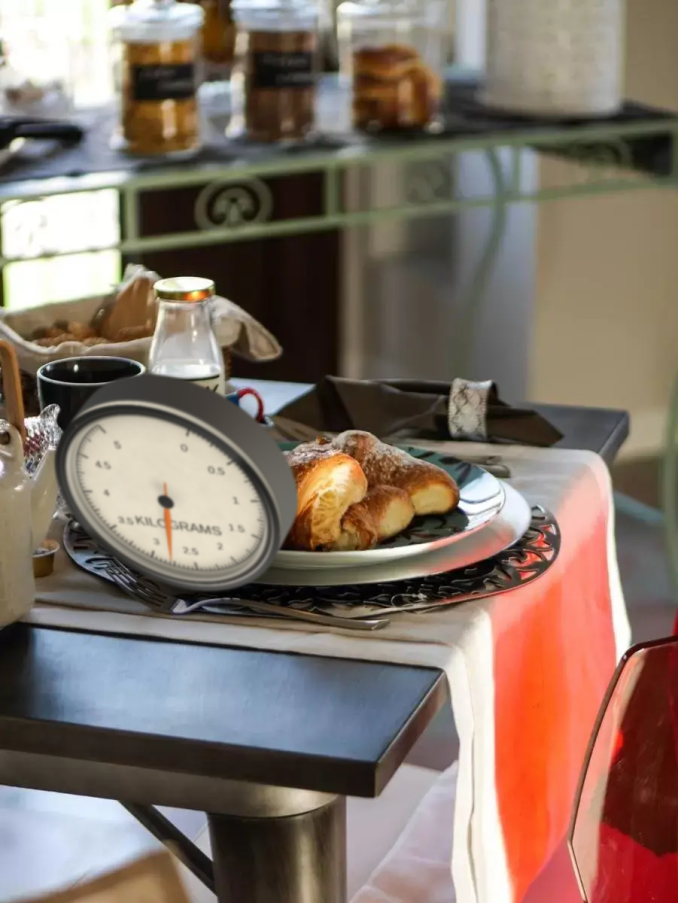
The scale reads 2.75; kg
